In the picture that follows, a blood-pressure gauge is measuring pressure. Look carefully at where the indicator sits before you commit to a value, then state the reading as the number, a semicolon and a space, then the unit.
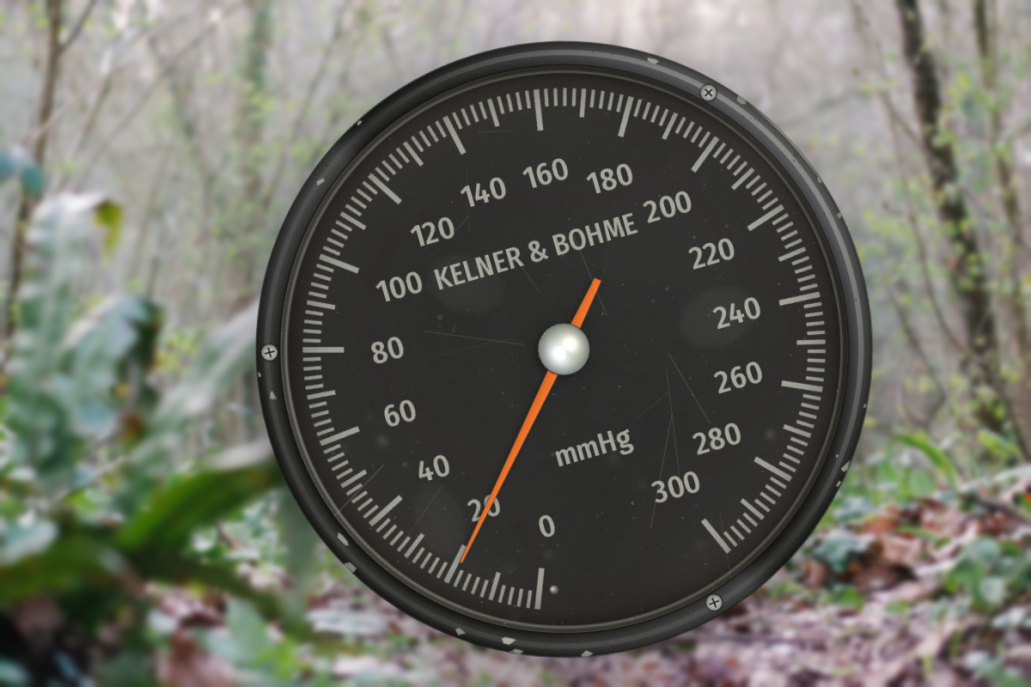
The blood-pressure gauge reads 19; mmHg
